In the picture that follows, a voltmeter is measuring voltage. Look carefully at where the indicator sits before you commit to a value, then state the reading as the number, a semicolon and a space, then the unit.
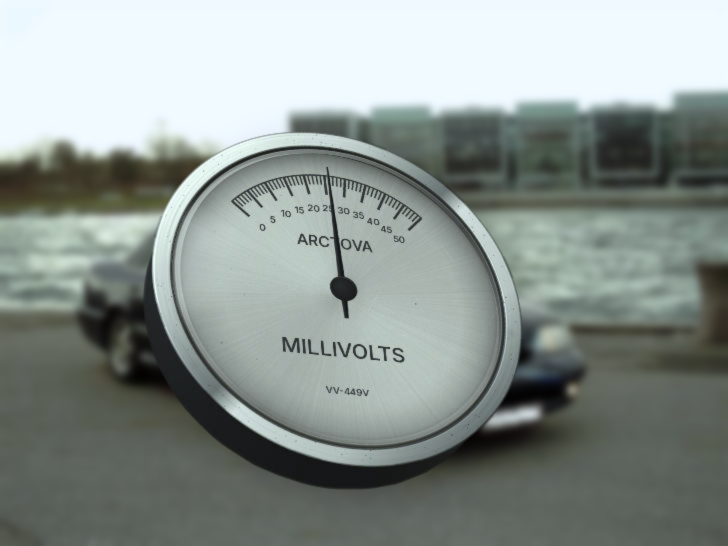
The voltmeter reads 25; mV
